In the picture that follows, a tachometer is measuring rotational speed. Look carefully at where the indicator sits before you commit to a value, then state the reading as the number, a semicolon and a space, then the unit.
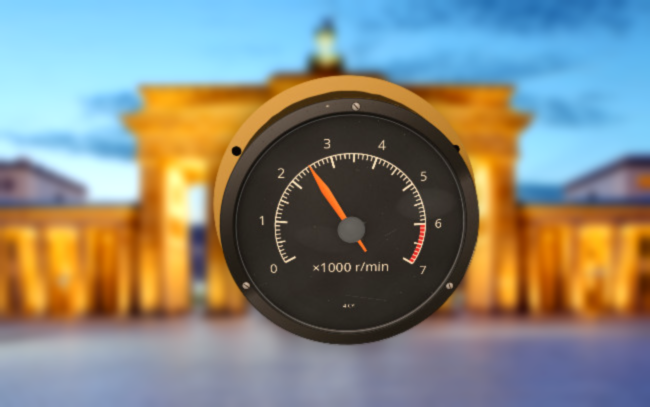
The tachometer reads 2500; rpm
